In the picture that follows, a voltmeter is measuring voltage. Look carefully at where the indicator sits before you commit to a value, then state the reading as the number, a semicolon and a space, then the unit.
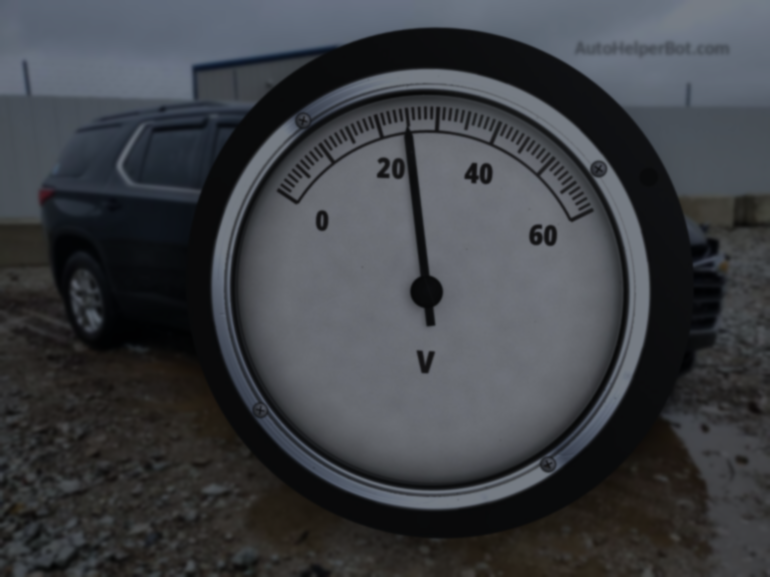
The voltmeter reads 25; V
